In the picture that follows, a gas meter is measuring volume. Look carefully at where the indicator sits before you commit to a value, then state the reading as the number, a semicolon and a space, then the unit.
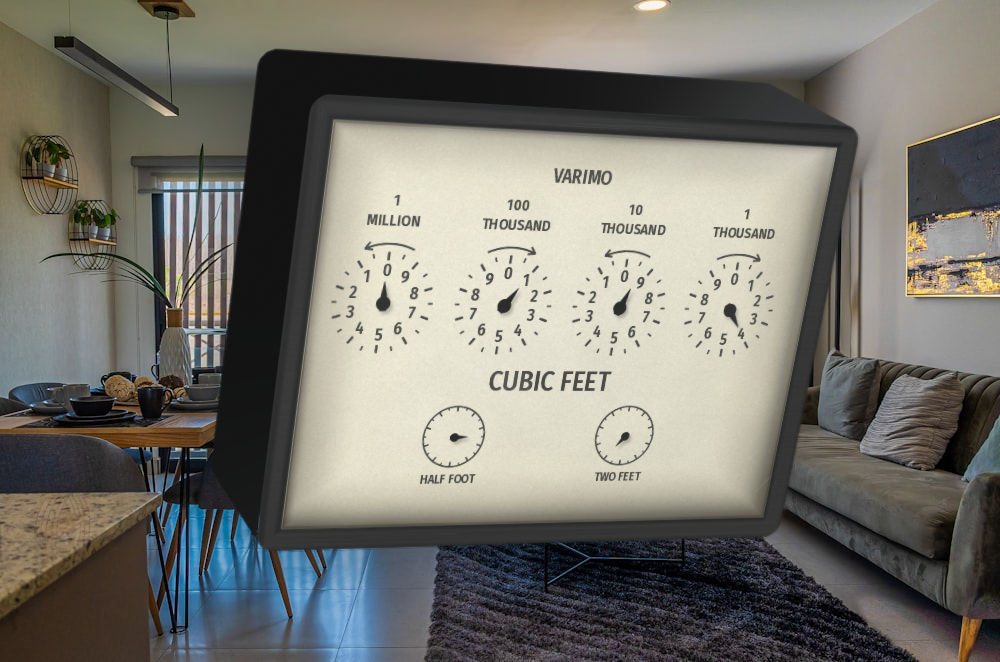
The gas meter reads 9400; ft³
